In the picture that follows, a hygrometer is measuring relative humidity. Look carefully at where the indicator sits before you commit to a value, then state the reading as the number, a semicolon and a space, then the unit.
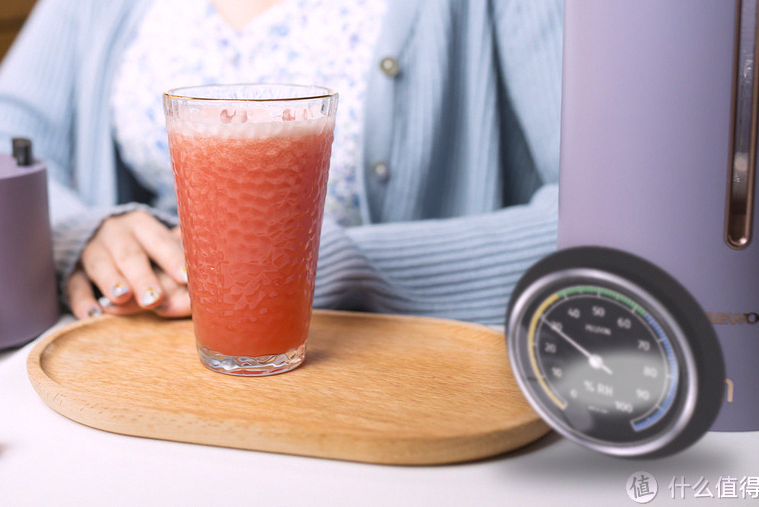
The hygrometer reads 30; %
